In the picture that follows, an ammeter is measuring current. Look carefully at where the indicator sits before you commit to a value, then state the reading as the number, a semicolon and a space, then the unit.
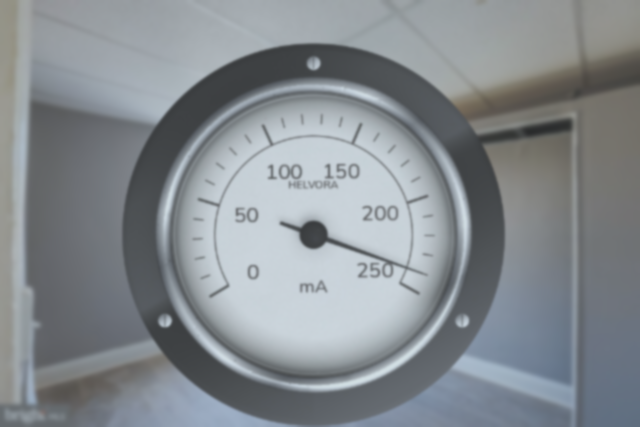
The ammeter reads 240; mA
